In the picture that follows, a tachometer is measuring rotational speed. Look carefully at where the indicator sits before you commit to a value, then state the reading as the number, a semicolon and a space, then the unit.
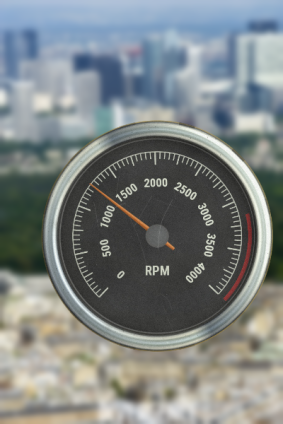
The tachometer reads 1250; rpm
